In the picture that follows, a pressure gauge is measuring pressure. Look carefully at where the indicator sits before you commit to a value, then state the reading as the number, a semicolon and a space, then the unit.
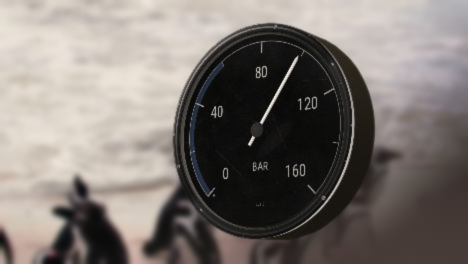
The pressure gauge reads 100; bar
